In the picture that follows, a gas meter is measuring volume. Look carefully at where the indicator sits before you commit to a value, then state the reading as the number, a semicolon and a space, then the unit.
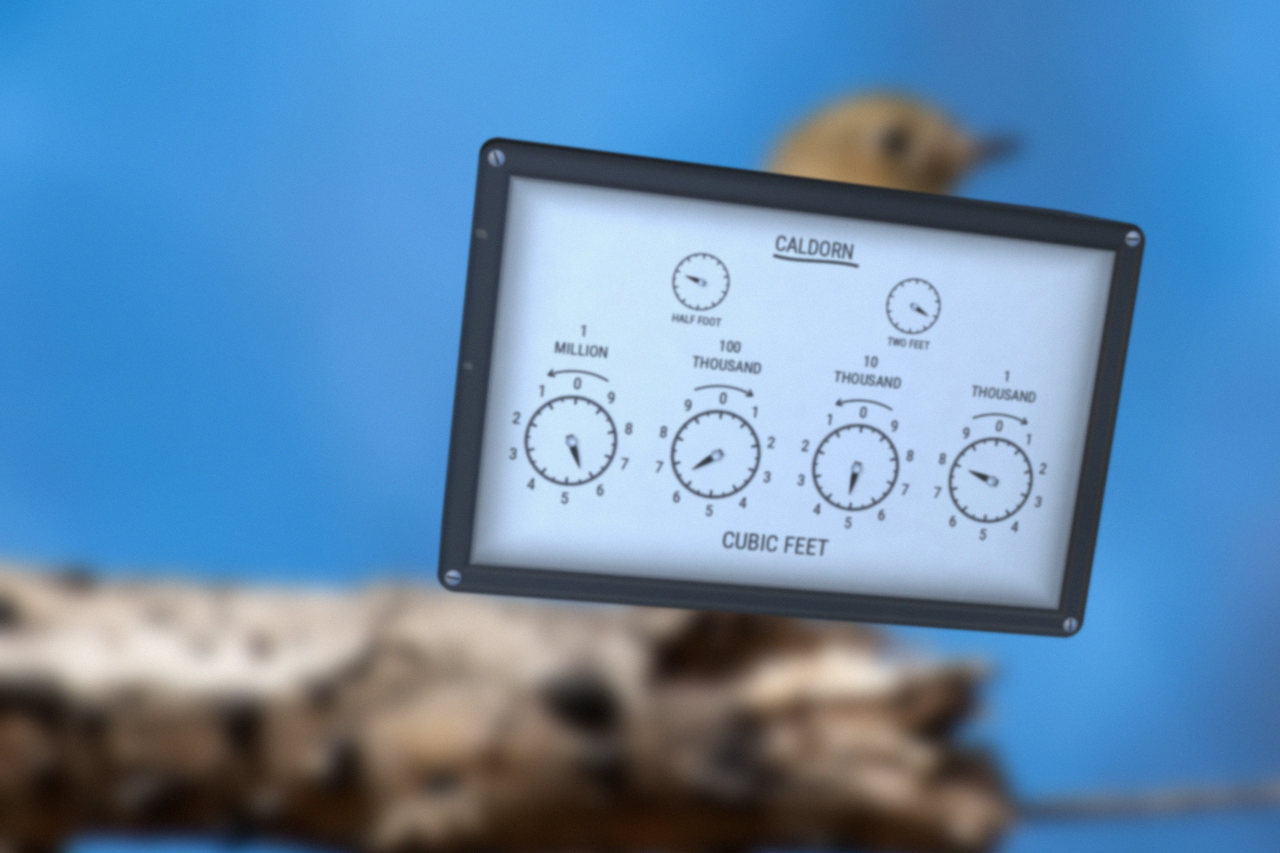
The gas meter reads 564800; ft³
